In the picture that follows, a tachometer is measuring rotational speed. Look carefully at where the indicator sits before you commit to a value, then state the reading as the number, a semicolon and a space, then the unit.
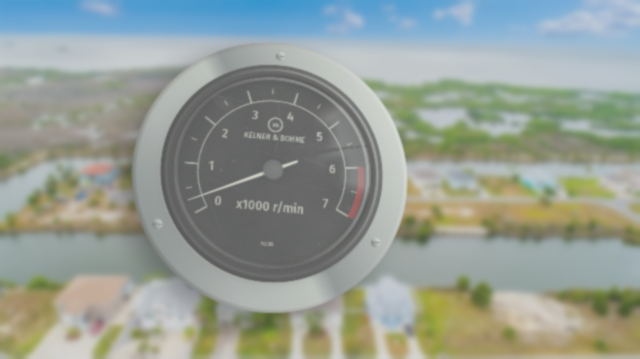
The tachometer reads 250; rpm
